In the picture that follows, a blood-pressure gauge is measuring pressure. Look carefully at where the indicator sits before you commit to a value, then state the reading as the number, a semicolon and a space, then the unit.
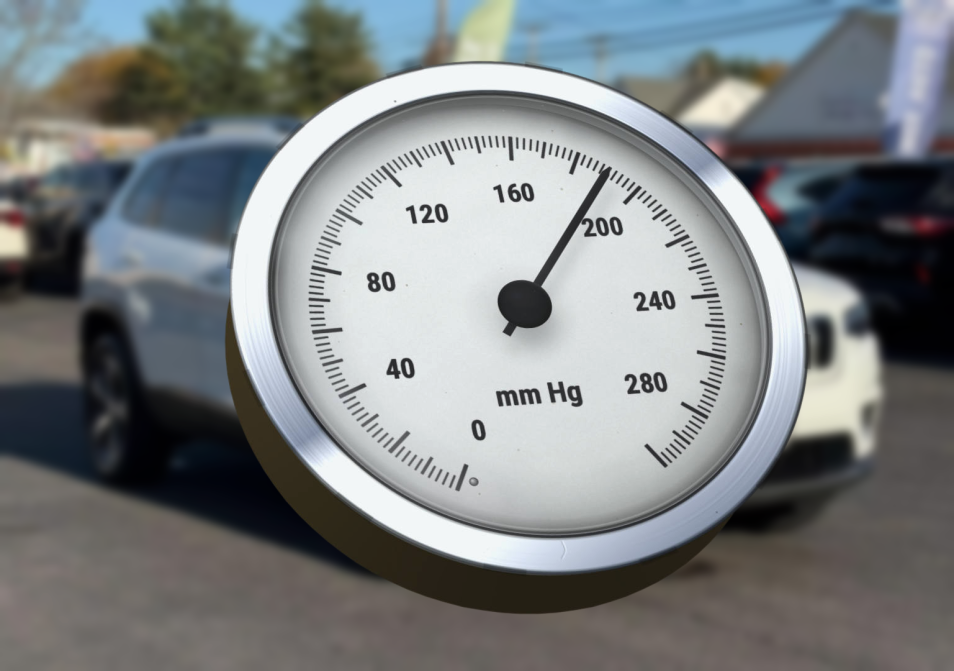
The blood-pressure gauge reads 190; mmHg
